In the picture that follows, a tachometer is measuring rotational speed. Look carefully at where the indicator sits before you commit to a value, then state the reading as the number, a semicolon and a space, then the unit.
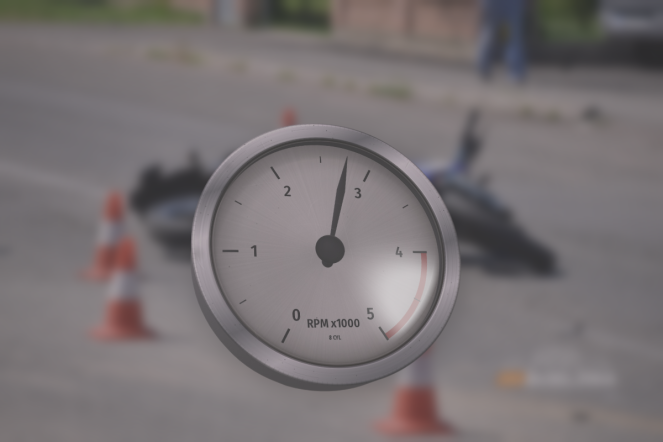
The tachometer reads 2750; rpm
